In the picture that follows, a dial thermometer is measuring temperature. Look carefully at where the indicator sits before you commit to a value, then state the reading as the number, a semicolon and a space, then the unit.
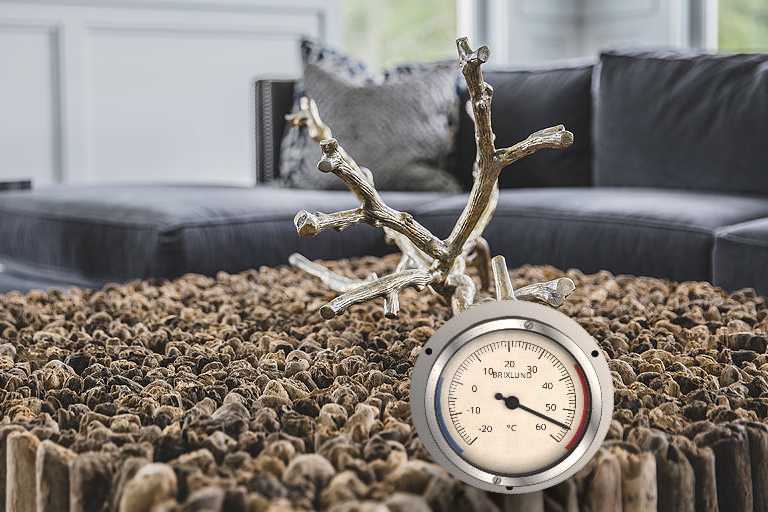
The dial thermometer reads 55; °C
